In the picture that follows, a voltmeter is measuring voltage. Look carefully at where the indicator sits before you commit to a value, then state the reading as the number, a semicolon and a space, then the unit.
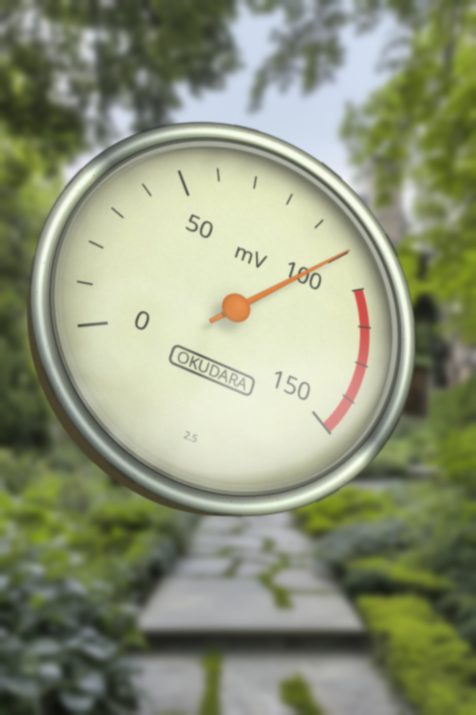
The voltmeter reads 100; mV
